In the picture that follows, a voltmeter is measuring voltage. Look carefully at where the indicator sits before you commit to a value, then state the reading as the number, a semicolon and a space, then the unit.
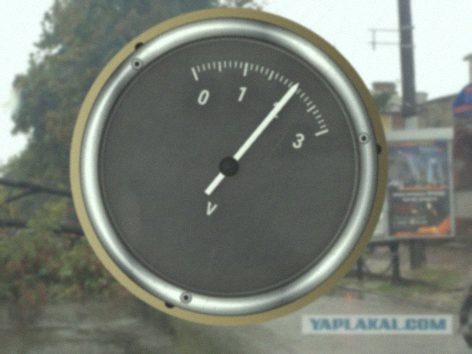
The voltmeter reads 2; V
